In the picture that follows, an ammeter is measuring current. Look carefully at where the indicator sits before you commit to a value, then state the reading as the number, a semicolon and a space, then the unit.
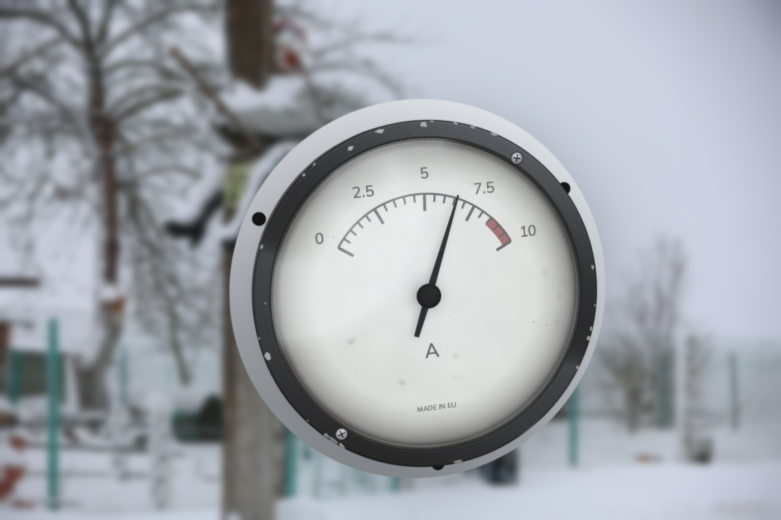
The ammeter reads 6.5; A
